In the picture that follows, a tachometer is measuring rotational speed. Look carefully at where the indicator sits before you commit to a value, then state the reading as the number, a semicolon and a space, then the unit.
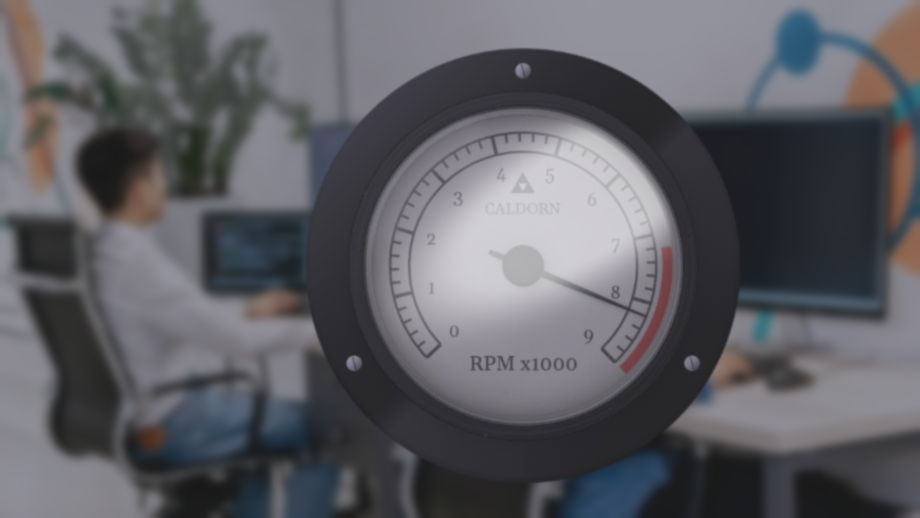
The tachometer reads 8200; rpm
